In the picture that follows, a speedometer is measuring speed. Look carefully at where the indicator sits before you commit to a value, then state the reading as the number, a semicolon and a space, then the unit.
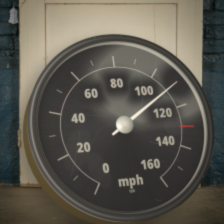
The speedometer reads 110; mph
